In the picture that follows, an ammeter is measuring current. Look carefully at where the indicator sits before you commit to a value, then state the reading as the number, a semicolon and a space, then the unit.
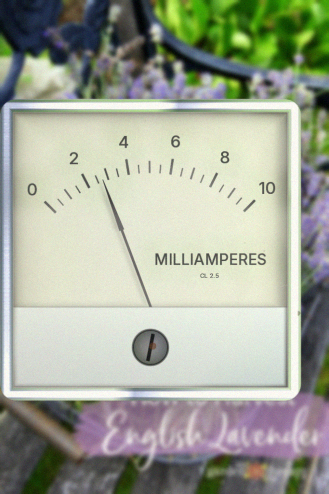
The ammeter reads 2.75; mA
